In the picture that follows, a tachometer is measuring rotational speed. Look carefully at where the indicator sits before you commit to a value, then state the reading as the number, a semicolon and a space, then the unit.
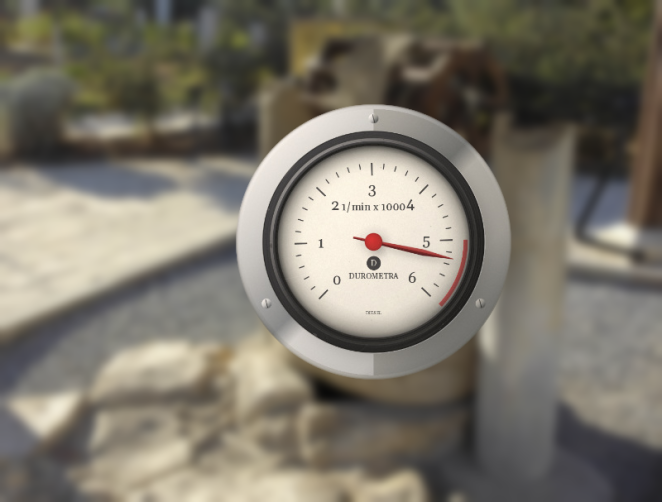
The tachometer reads 5300; rpm
